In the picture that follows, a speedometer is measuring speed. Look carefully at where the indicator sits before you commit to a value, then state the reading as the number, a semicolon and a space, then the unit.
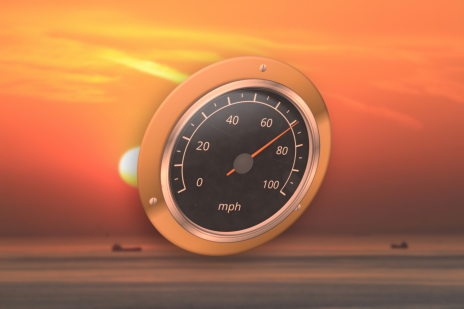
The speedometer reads 70; mph
